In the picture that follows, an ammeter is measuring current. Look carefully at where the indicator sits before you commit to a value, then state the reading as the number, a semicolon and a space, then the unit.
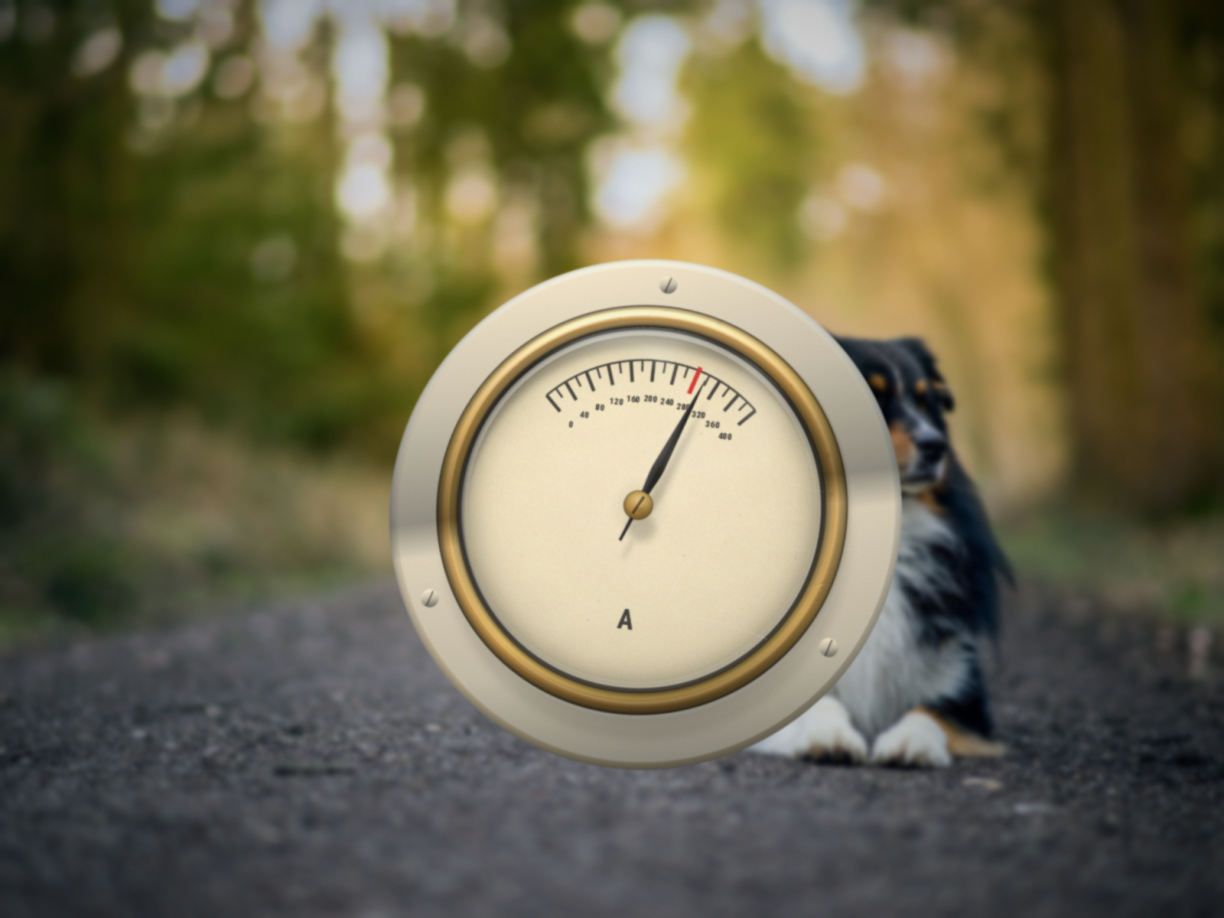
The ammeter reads 300; A
